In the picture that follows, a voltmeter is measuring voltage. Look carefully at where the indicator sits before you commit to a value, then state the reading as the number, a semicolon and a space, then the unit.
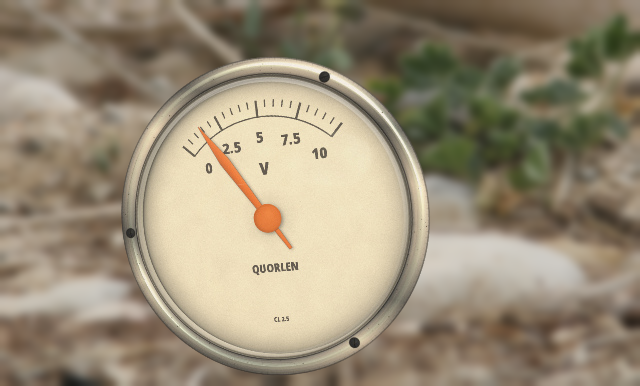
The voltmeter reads 1.5; V
